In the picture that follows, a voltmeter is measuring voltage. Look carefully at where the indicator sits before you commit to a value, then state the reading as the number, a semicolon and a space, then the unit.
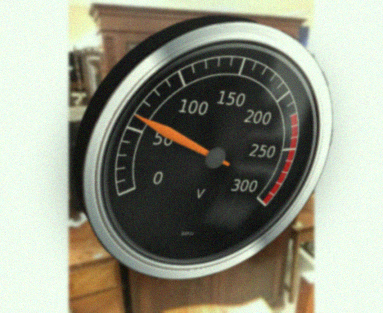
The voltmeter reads 60; V
